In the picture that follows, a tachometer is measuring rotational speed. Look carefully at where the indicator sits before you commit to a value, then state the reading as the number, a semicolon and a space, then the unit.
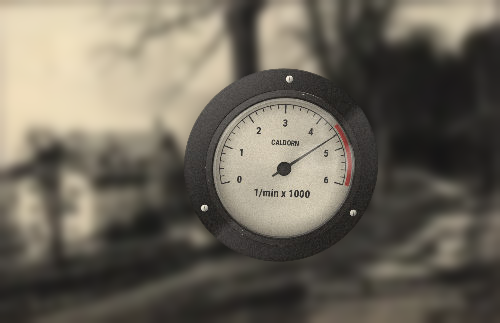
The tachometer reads 4600; rpm
